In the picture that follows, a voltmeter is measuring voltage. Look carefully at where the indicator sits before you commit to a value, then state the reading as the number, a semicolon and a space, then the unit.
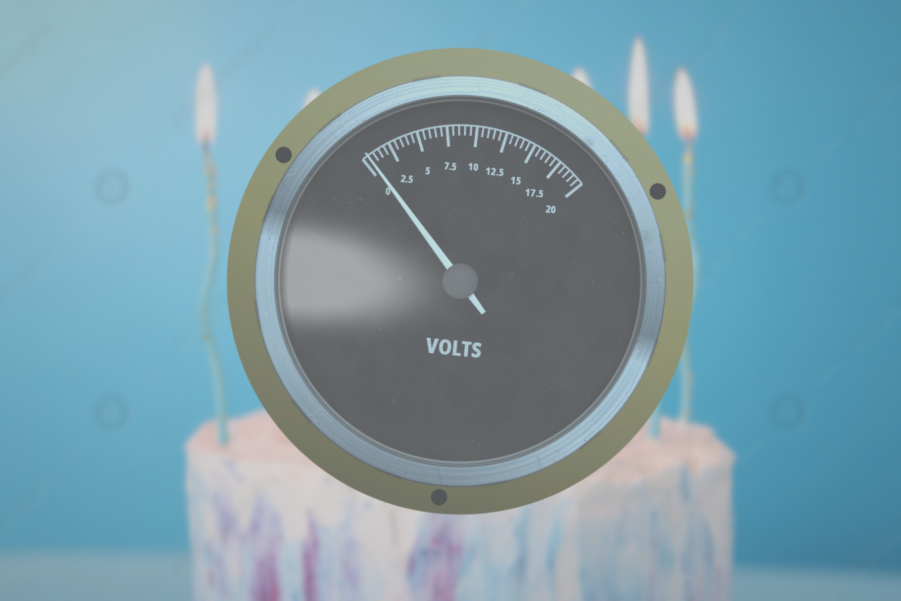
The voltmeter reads 0.5; V
